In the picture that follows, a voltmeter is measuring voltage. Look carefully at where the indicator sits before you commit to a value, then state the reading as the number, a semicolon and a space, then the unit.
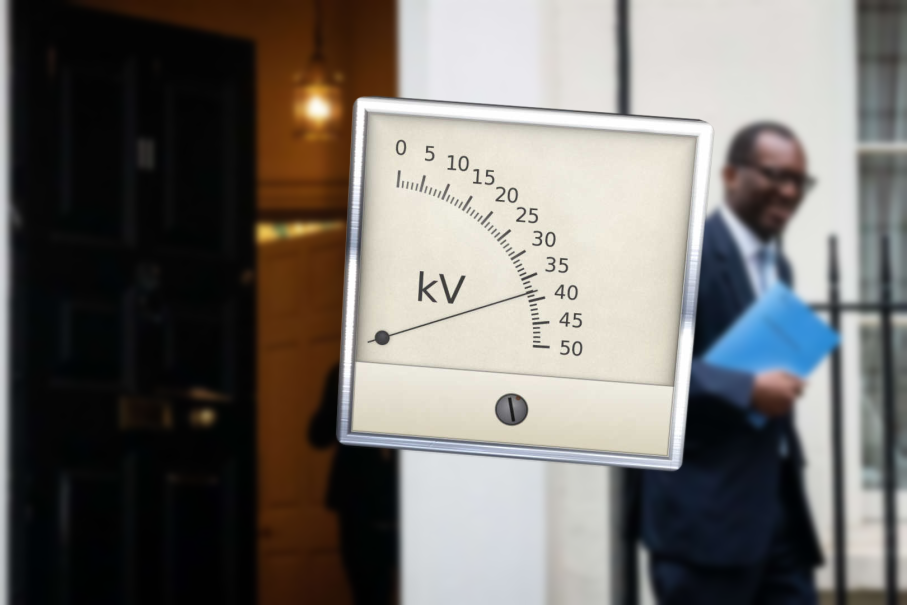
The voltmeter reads 38; kV
